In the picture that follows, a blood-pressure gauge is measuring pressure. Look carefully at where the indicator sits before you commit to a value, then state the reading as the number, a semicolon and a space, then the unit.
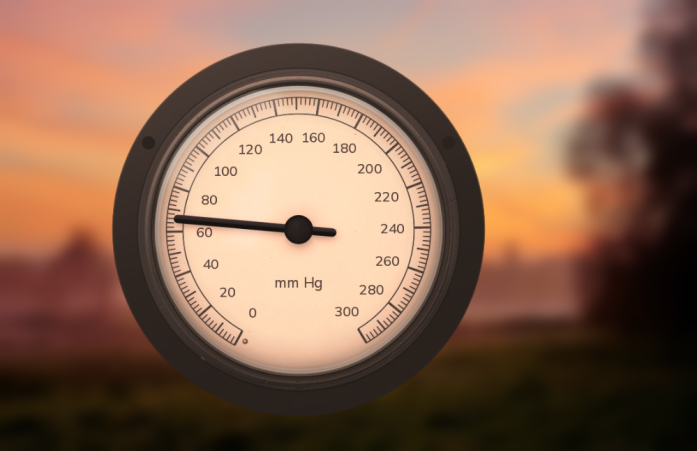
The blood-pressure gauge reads 66; mmHg
